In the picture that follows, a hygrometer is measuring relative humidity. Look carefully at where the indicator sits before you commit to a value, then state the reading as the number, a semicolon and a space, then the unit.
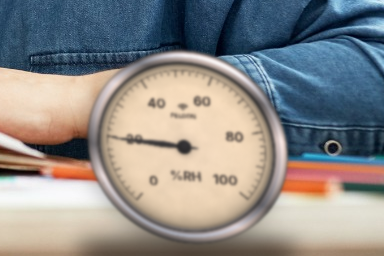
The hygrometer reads 20; %
